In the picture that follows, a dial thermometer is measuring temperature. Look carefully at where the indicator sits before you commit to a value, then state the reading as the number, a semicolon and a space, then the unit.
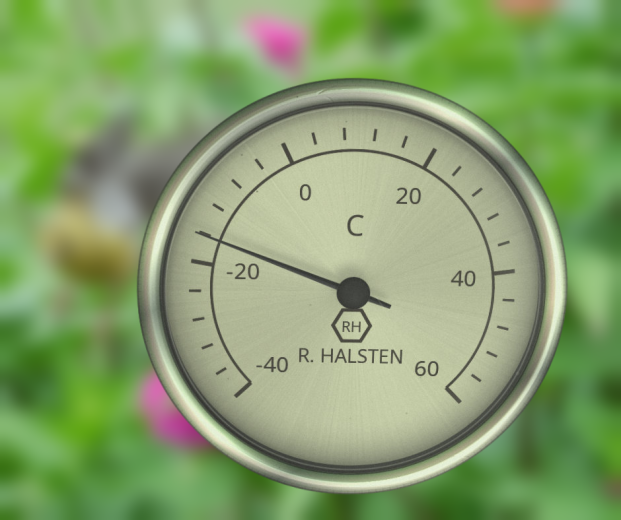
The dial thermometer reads -16; °C
